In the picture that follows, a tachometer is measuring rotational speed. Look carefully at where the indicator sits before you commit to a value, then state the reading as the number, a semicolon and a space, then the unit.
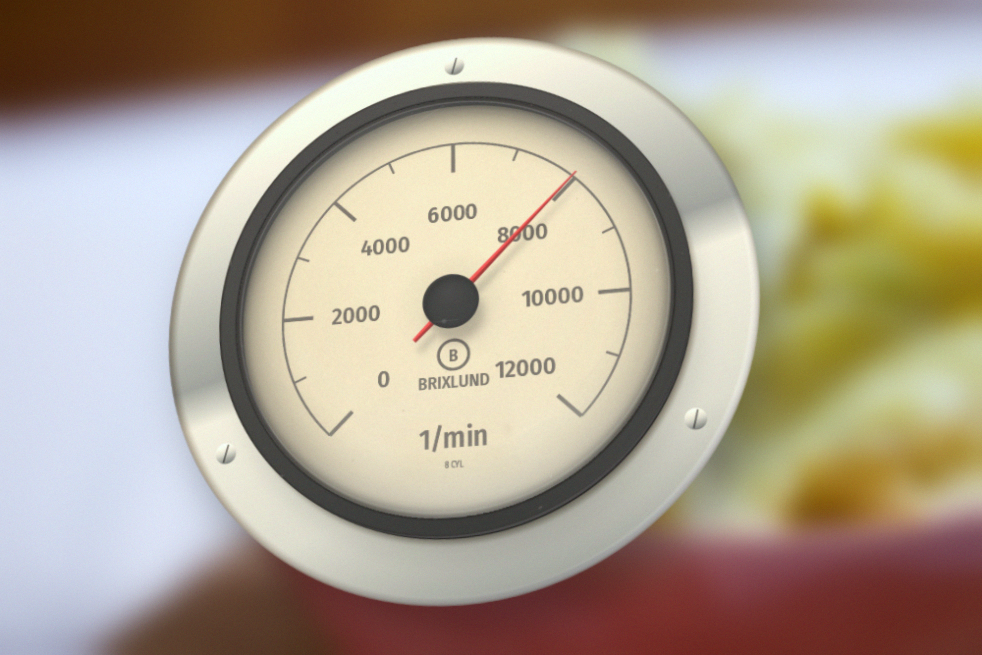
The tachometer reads 8000; rpm
